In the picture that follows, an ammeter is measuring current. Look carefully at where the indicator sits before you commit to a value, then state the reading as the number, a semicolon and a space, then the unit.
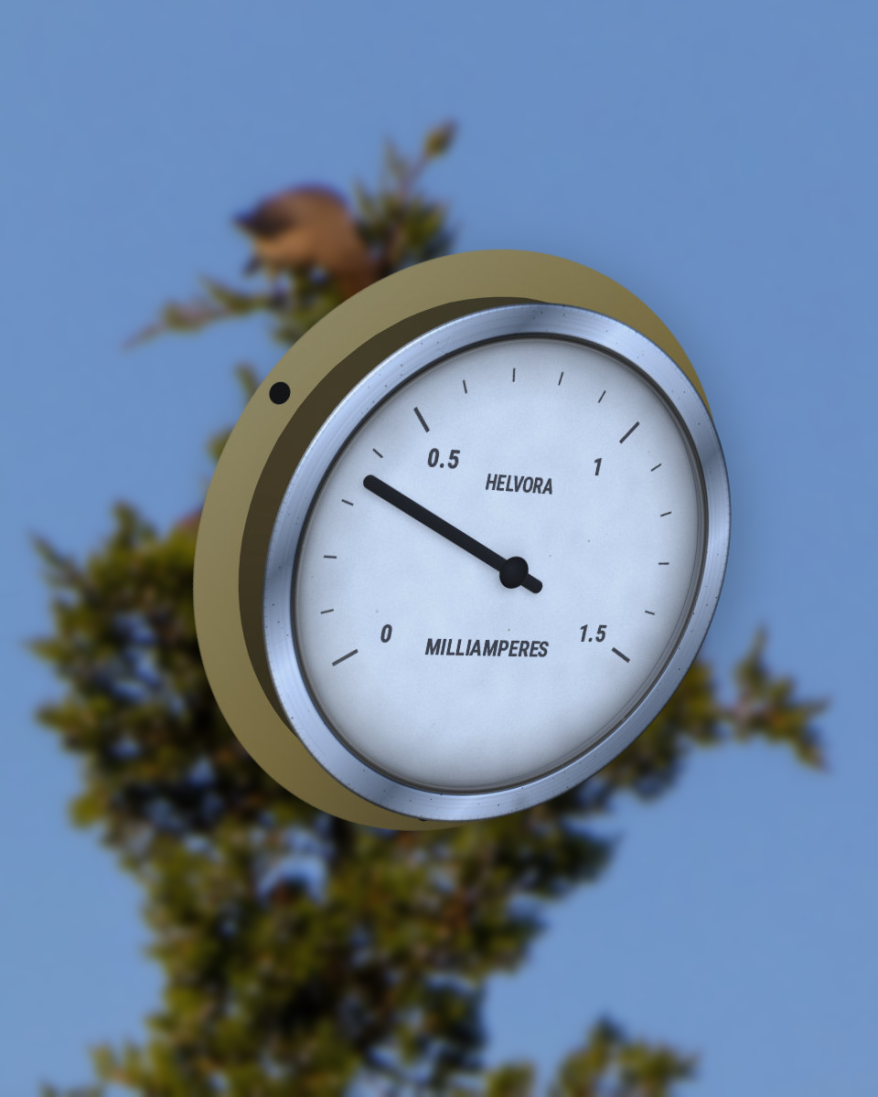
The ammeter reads 0.35; mA
